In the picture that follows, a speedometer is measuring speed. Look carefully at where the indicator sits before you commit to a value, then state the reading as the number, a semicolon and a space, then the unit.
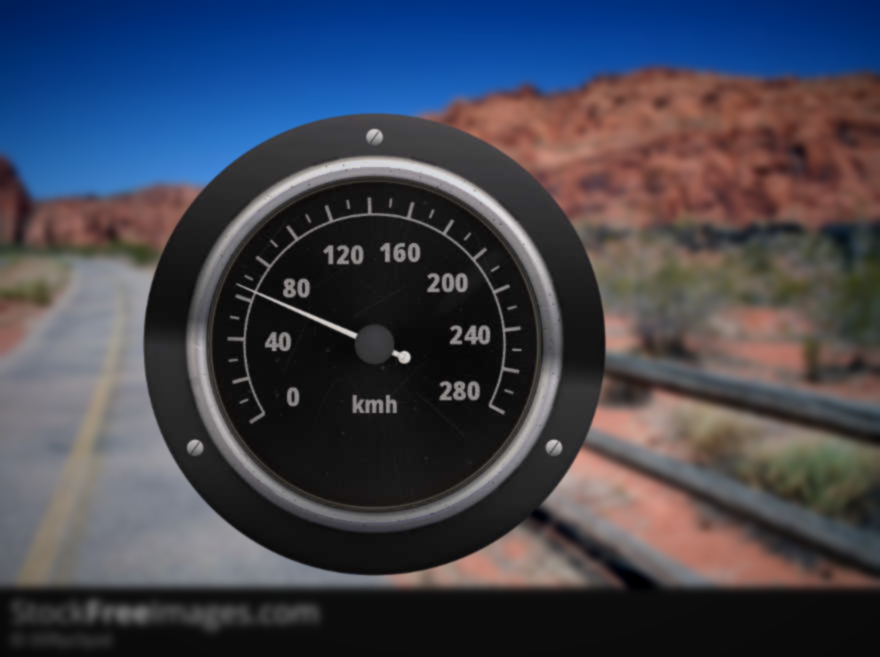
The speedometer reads 65; km/h
